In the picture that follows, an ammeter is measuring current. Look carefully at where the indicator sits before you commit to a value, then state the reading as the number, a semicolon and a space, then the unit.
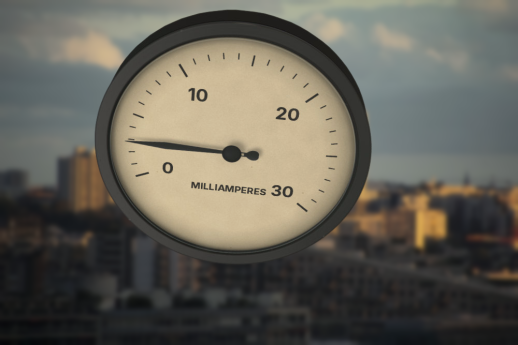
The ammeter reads 3; mA
